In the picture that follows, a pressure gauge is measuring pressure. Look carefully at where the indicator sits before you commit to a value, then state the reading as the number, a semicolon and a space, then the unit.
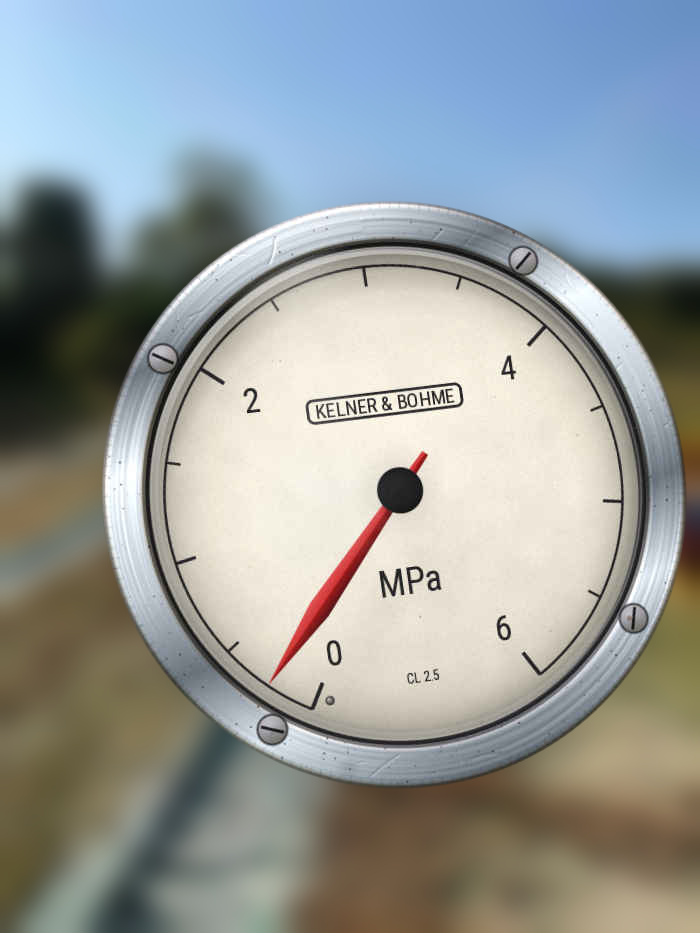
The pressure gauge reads 0.25; MPa
